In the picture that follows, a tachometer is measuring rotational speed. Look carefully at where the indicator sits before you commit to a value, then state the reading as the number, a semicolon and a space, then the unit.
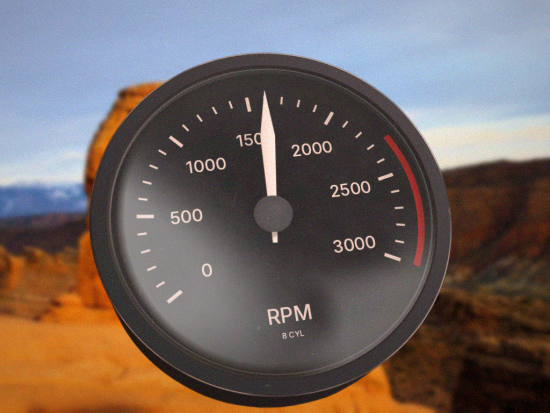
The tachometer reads 1600; rpm
